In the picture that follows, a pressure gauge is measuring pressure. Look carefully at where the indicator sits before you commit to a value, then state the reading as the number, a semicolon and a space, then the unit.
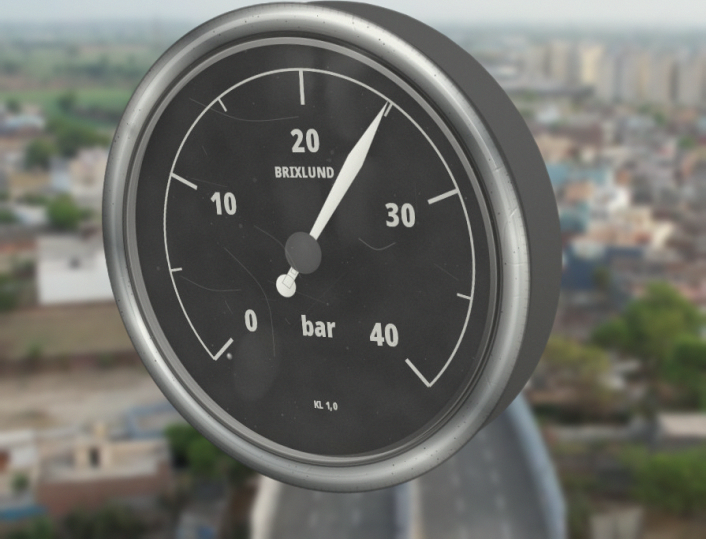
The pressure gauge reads 25; bar
